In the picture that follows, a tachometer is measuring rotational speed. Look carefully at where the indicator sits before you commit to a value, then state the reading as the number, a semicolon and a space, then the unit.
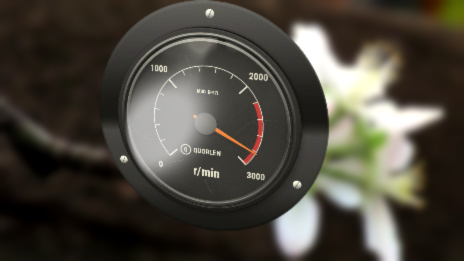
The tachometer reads 2800; rpm
